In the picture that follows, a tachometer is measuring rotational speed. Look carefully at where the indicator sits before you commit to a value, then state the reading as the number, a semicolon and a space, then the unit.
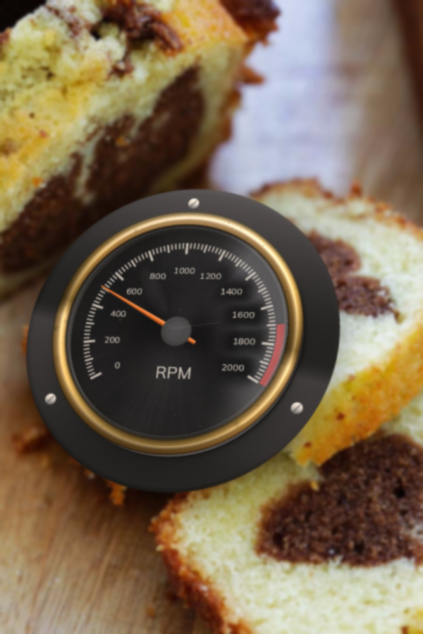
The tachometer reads 500; rpm
